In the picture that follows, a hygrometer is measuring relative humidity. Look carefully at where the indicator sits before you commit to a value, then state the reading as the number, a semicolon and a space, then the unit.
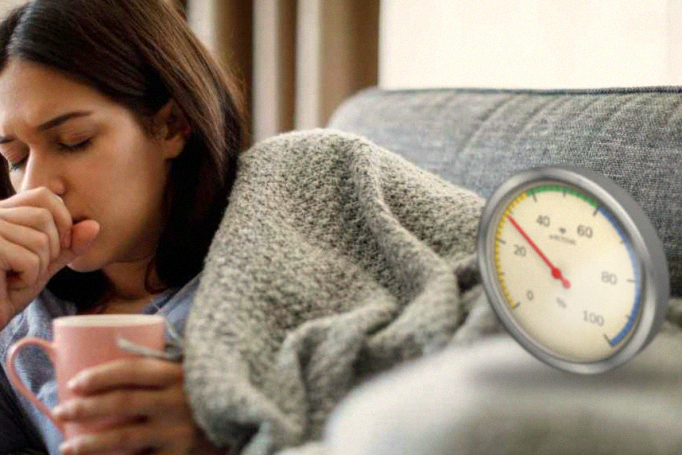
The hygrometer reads 30; %
